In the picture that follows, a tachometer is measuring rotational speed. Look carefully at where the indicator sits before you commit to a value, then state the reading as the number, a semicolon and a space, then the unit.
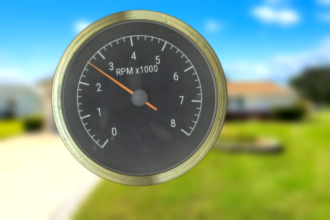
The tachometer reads 2600; rpm
